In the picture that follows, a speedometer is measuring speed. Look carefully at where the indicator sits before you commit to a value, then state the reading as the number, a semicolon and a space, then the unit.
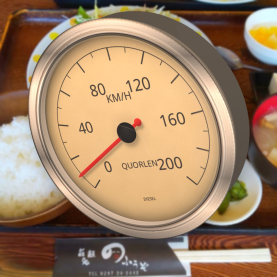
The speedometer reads 10; km/h
